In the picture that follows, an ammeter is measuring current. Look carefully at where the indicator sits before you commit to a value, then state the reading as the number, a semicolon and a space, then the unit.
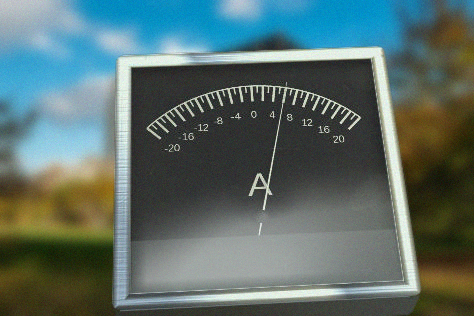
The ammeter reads 6; A
